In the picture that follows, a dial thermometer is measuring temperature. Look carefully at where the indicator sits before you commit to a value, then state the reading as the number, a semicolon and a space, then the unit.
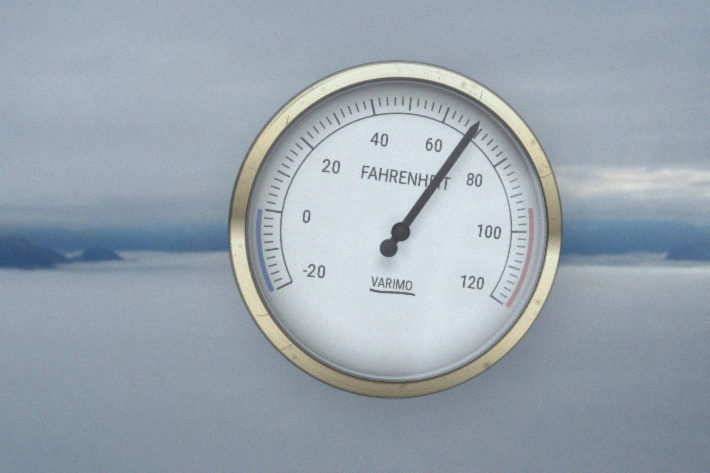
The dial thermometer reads 68; °F
